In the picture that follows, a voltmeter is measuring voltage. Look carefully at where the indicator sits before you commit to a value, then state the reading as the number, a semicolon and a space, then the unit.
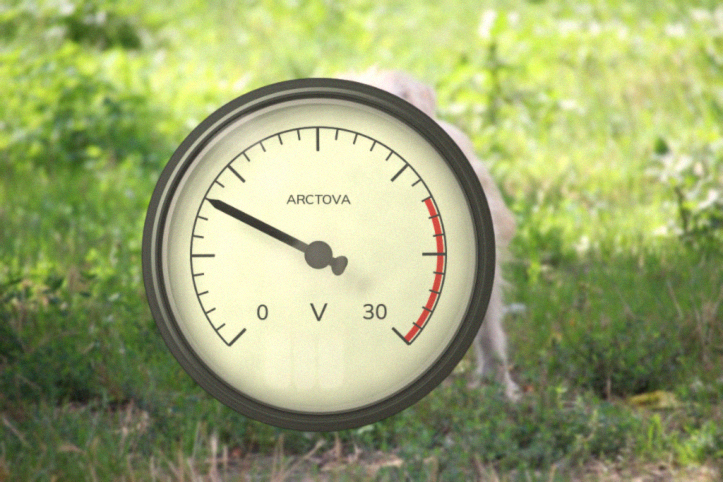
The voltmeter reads 8; V
